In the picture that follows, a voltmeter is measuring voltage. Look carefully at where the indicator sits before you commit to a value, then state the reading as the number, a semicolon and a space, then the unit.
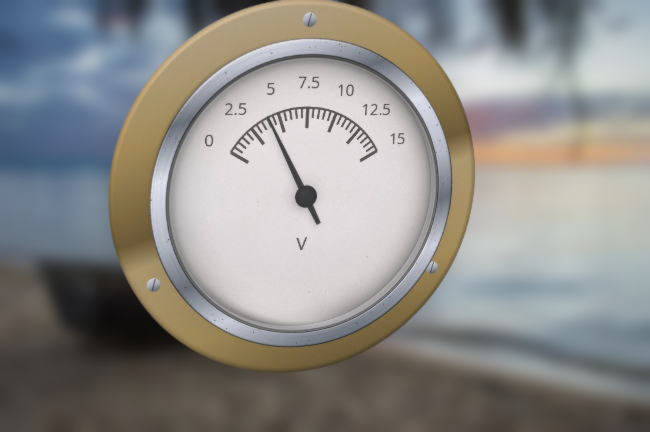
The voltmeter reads 4; V
